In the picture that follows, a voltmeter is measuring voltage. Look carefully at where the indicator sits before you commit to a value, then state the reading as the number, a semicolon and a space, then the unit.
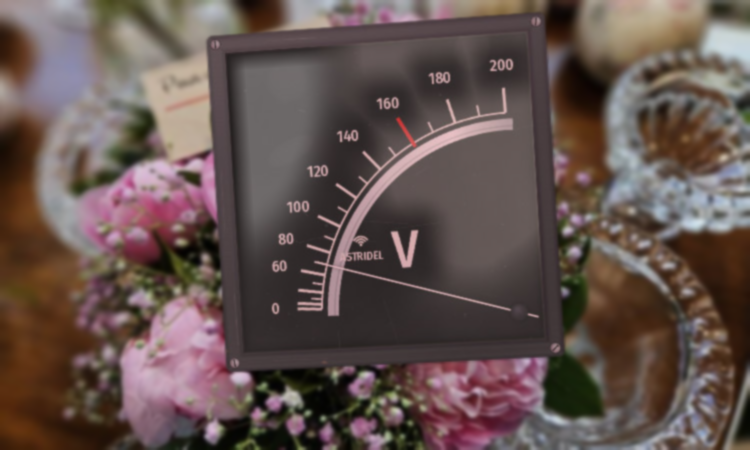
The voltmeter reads 70; V
